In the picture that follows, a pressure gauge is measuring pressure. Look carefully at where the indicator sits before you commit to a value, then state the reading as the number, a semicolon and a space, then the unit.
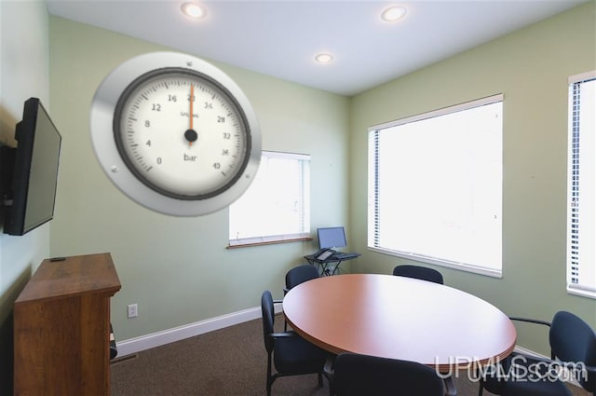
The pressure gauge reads 20; bar
